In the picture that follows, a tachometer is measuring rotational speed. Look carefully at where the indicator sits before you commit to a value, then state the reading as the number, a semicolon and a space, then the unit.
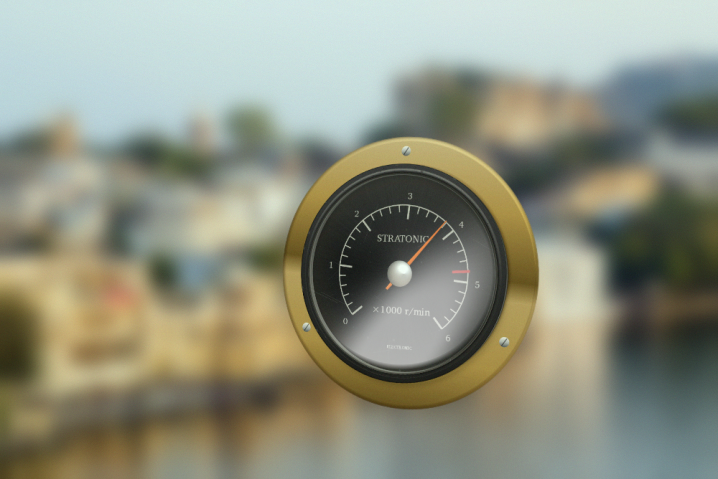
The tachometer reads 3800; rpm
